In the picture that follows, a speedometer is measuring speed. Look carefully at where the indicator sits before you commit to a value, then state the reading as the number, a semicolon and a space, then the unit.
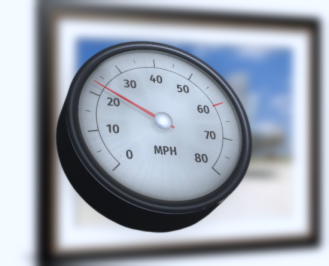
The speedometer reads 22.5; mph
